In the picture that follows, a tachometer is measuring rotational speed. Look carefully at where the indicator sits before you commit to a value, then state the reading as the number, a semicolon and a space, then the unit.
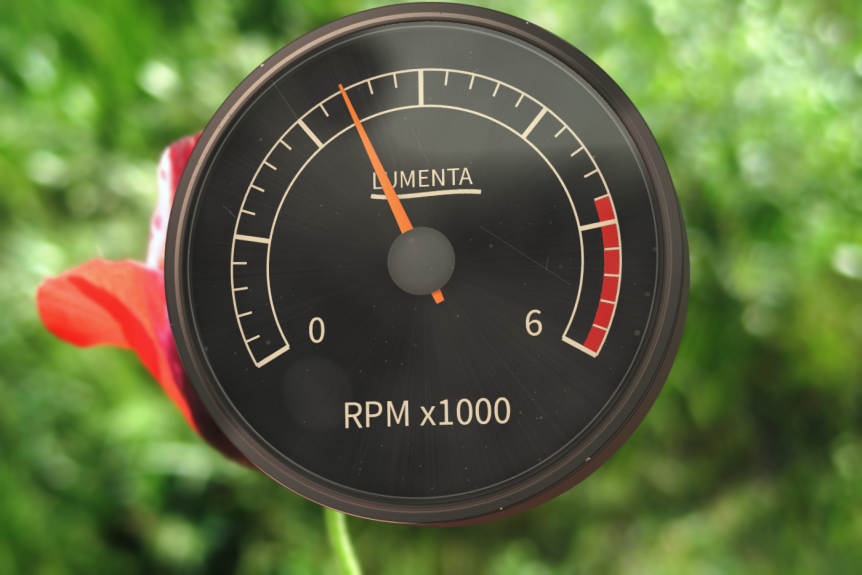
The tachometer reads 2400; rpm
